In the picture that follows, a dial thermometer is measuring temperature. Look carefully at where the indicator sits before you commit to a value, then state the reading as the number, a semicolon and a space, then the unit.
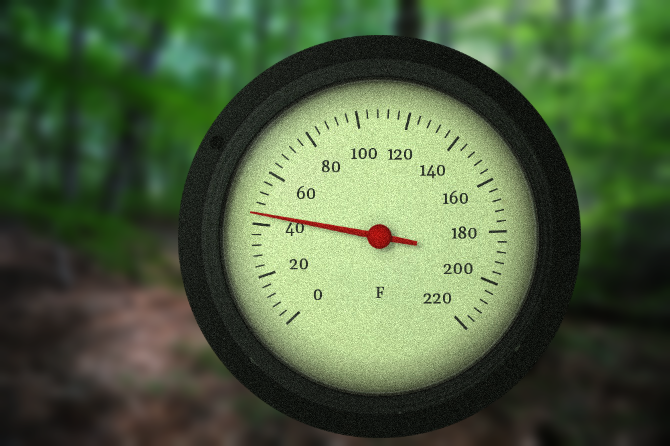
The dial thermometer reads 44; °F
